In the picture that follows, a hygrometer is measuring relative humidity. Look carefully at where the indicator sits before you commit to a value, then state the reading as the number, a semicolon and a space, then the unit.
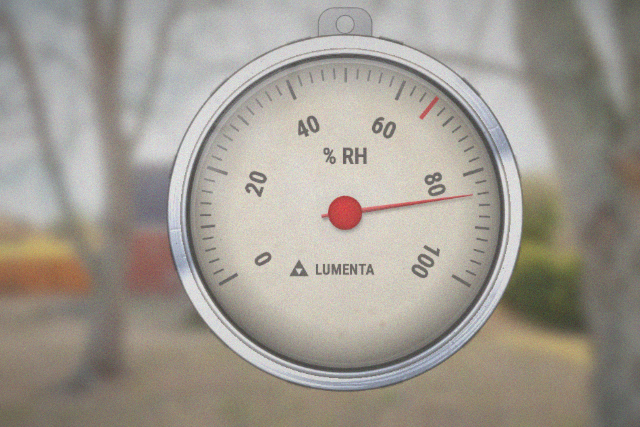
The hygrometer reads 84; %
